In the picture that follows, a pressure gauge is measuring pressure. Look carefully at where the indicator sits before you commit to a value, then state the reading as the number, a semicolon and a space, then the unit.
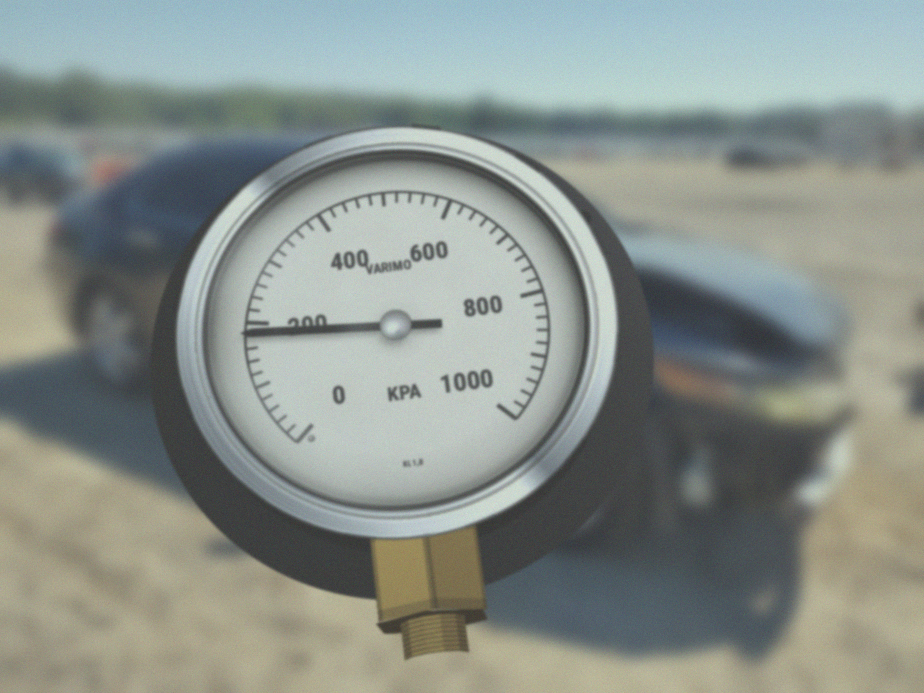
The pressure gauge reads 180; kPa
